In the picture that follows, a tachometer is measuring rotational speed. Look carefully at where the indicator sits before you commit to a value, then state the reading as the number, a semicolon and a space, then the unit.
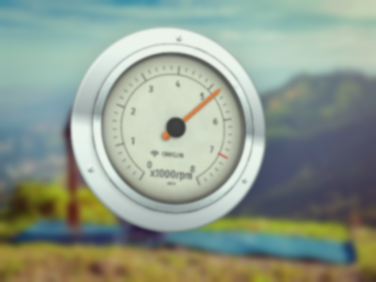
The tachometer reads 5200; rpm
